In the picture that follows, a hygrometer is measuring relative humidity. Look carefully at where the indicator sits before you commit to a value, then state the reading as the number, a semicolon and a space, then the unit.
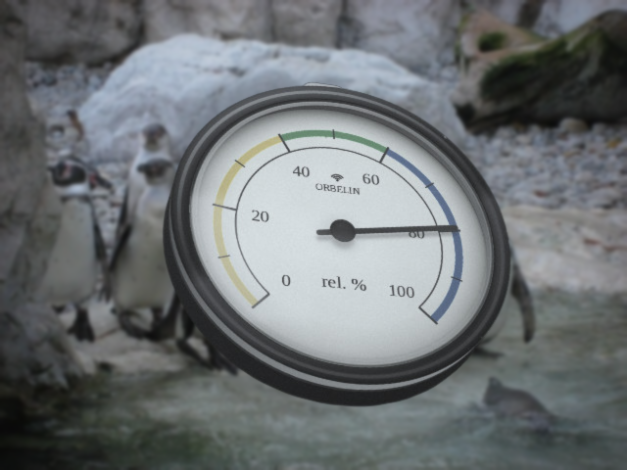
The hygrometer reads 80; %
